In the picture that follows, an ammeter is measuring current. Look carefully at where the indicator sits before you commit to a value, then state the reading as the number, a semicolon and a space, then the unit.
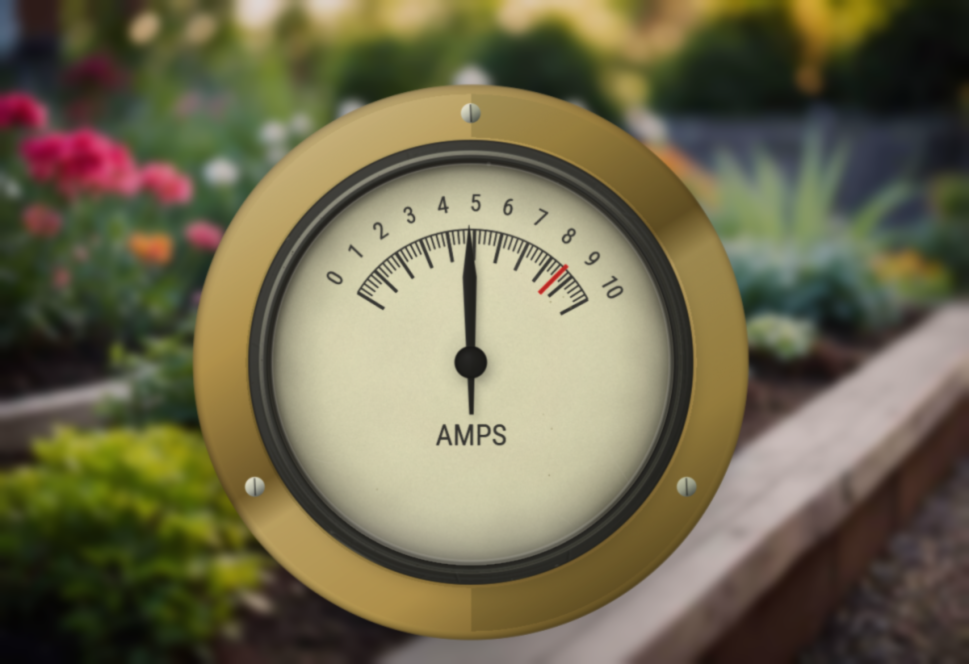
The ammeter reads 4.8; A
